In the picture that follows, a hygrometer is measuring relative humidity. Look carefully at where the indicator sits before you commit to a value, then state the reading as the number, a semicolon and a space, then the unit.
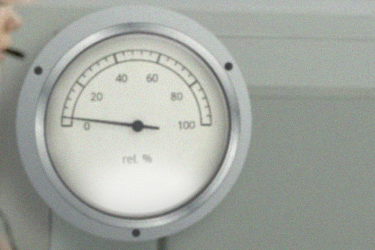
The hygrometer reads 4; %
